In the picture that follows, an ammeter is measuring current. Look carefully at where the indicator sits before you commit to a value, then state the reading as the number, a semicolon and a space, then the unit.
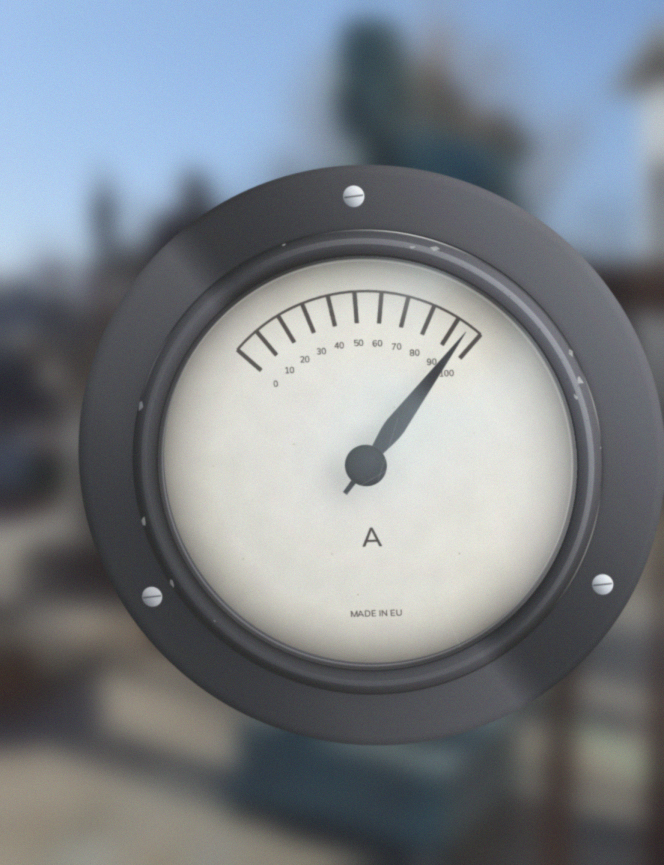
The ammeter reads 95; A
